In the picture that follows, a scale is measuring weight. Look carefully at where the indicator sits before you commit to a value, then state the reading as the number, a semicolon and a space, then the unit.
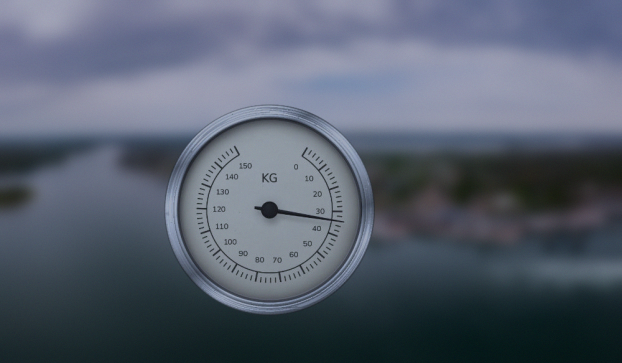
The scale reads 34; kg
